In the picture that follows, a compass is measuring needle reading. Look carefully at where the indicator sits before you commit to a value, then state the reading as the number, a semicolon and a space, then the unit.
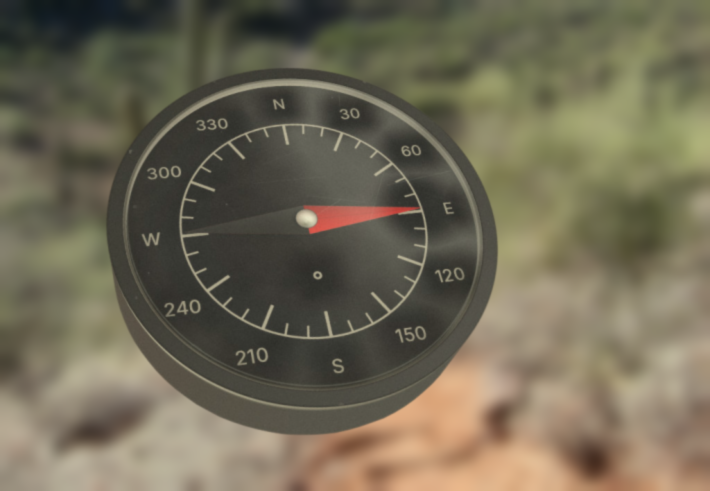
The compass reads 90; °
